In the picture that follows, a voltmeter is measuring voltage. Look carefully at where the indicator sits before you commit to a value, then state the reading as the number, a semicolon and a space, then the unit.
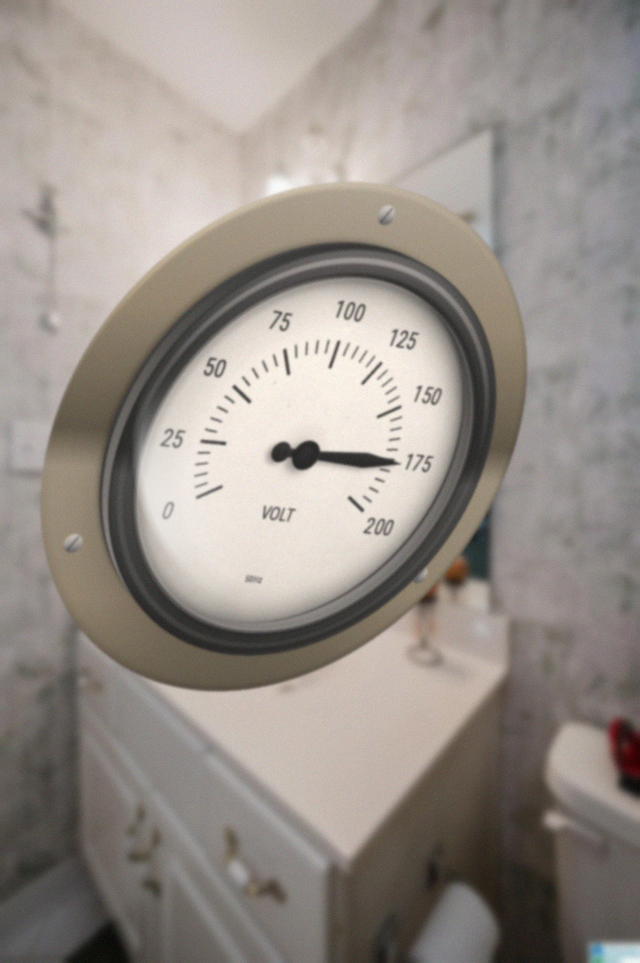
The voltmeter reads 175; V
